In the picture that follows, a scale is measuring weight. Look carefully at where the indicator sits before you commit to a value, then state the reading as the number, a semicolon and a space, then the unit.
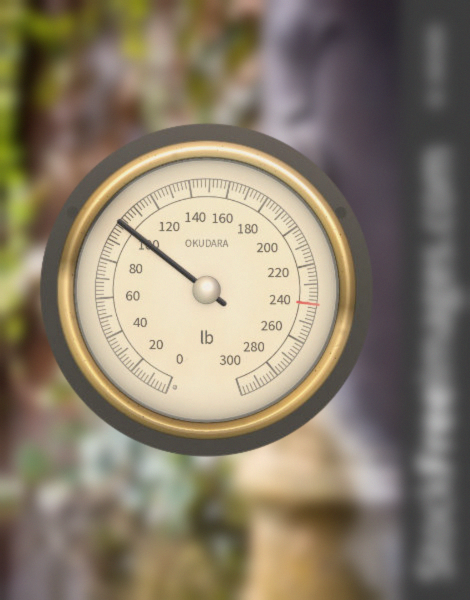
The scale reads 100; lb
